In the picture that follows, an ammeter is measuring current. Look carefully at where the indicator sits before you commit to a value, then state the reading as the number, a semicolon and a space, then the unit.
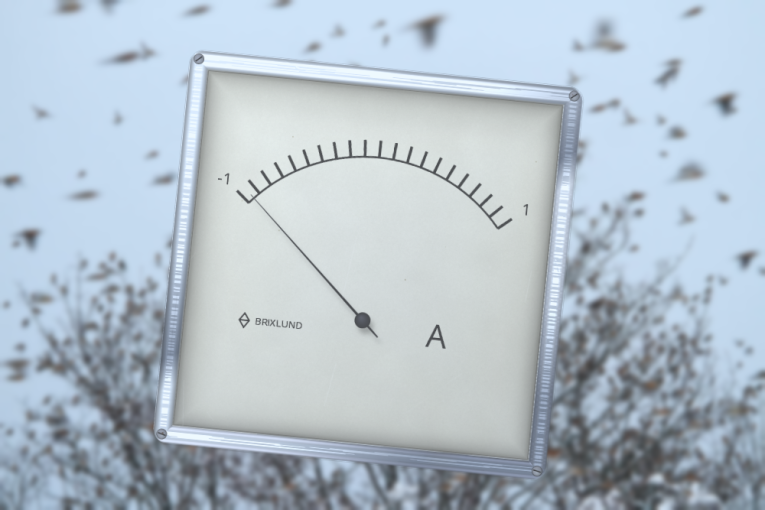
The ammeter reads -0.95; A
